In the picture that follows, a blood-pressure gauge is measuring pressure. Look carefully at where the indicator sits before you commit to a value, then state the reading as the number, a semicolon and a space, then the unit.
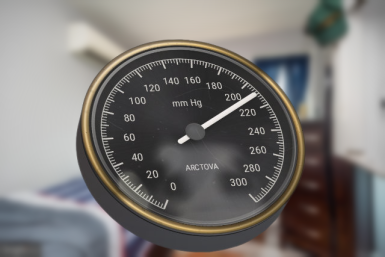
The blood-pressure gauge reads 210; mmHg
